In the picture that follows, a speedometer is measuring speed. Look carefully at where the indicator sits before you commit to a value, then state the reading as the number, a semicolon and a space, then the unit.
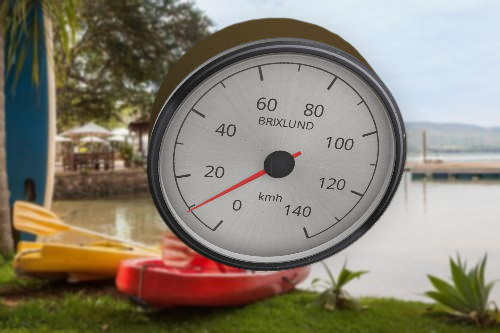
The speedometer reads 10; km/h
